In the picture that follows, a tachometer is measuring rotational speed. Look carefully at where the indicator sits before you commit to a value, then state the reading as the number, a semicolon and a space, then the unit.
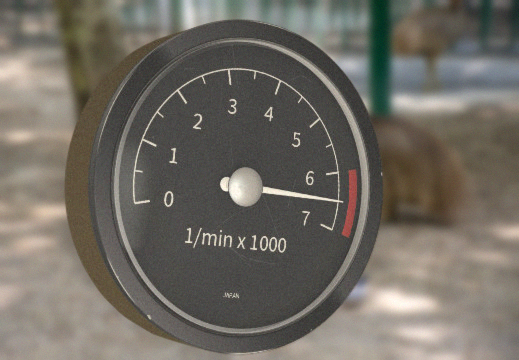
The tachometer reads 6500; rpm
